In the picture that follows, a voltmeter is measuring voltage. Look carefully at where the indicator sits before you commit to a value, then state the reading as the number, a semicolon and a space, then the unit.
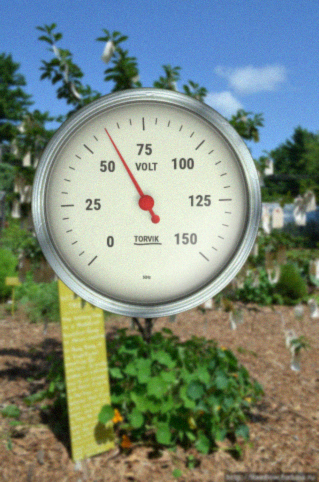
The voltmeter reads 60; V
